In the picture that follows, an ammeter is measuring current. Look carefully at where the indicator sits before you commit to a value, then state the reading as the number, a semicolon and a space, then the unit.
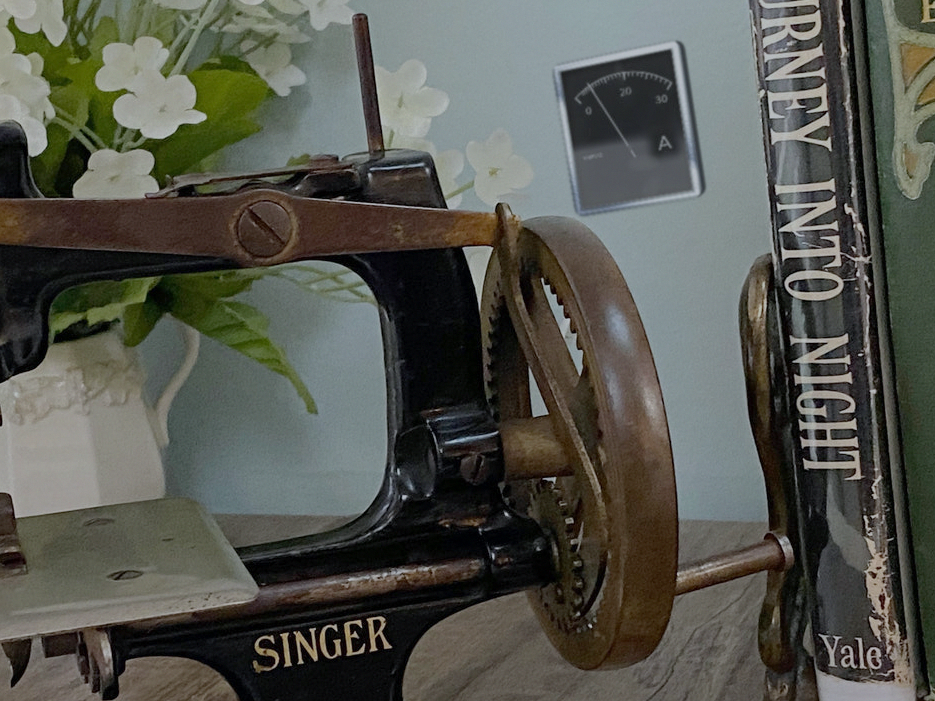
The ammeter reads 10; A
